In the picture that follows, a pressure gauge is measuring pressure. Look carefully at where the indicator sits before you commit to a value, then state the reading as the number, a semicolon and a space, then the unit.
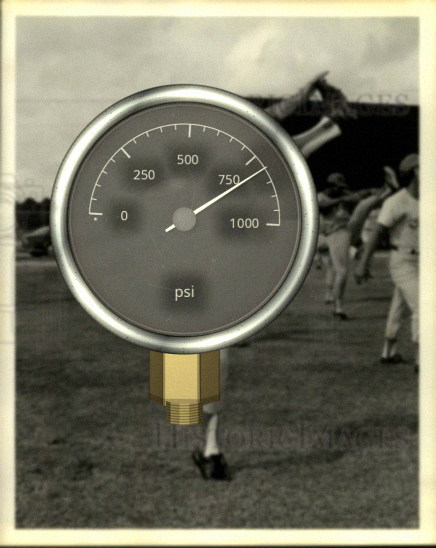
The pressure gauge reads 800; psi
